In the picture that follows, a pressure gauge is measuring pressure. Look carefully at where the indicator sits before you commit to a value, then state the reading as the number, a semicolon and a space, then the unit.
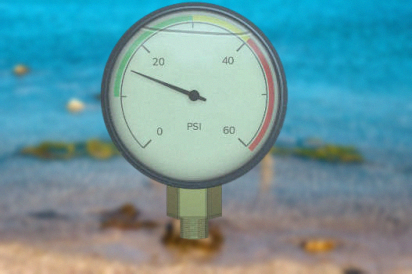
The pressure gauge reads 15; psi
